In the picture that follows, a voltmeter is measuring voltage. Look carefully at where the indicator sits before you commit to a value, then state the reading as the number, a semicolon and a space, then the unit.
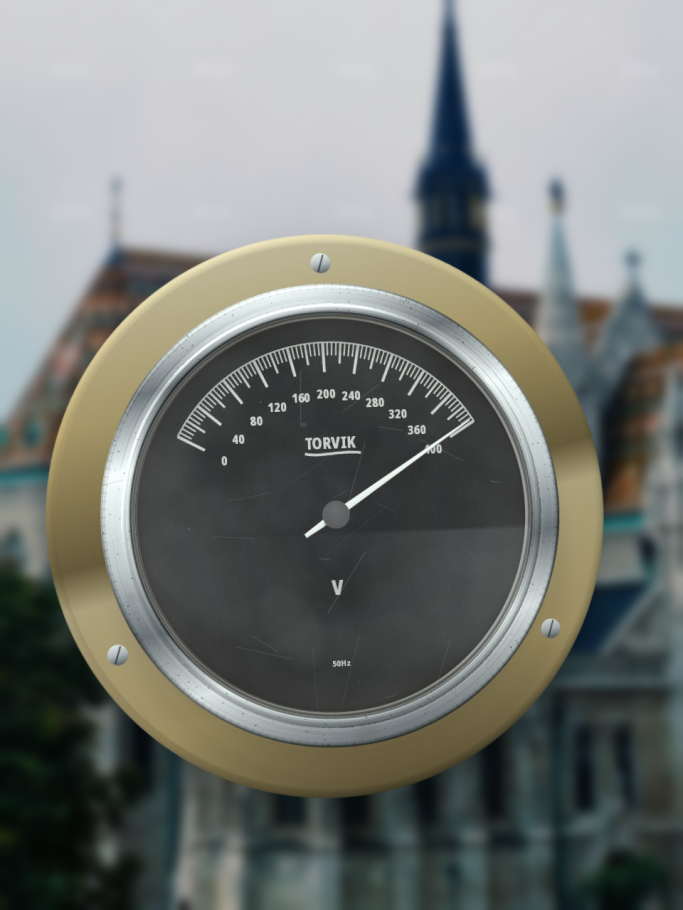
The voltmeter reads 395; V
